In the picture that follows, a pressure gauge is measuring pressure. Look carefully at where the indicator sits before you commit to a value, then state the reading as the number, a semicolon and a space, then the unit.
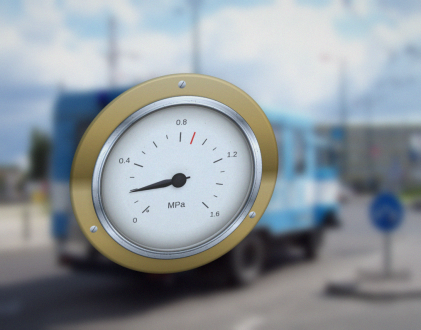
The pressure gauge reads 0.2; MPa
